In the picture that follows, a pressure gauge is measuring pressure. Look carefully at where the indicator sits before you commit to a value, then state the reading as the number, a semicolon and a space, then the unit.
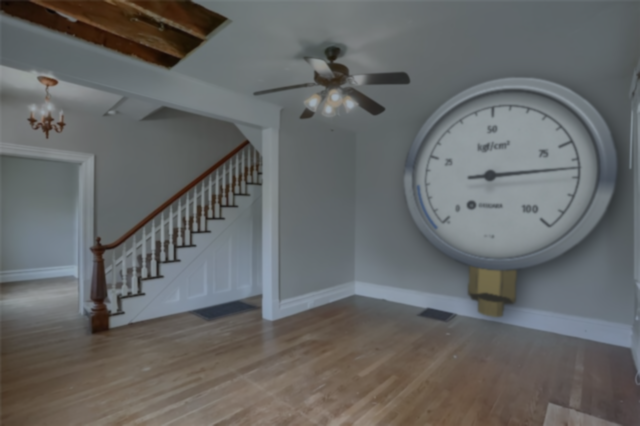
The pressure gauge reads 82.5; kg/cm²
